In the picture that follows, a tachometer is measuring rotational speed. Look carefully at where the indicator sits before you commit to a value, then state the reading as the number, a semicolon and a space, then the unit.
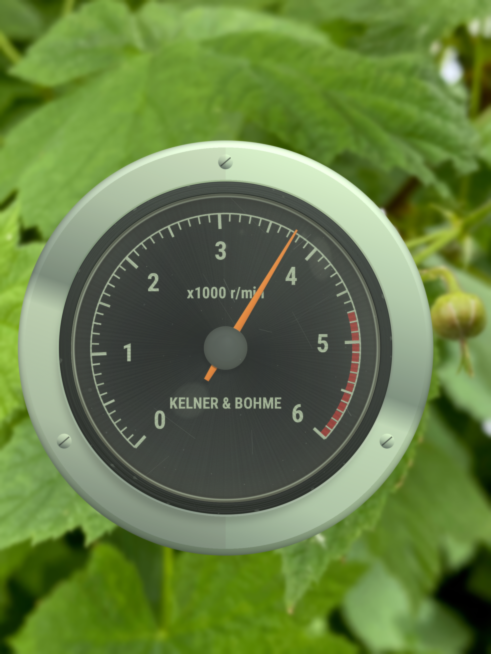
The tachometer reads 3750; rpm
